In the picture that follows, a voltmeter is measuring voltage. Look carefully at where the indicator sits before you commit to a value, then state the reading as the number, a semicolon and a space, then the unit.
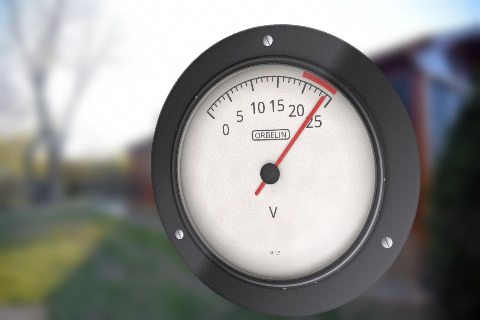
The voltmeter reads 24; V
